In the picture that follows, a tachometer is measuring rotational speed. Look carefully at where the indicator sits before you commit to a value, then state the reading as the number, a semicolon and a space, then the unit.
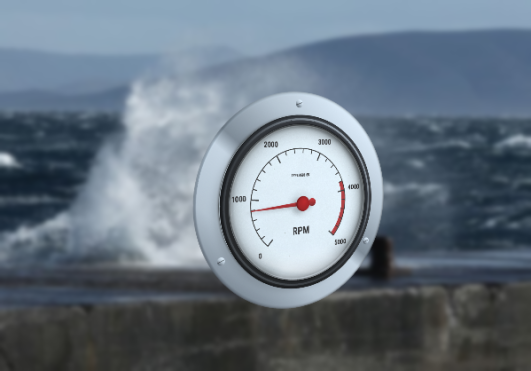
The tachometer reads 800; rpm
